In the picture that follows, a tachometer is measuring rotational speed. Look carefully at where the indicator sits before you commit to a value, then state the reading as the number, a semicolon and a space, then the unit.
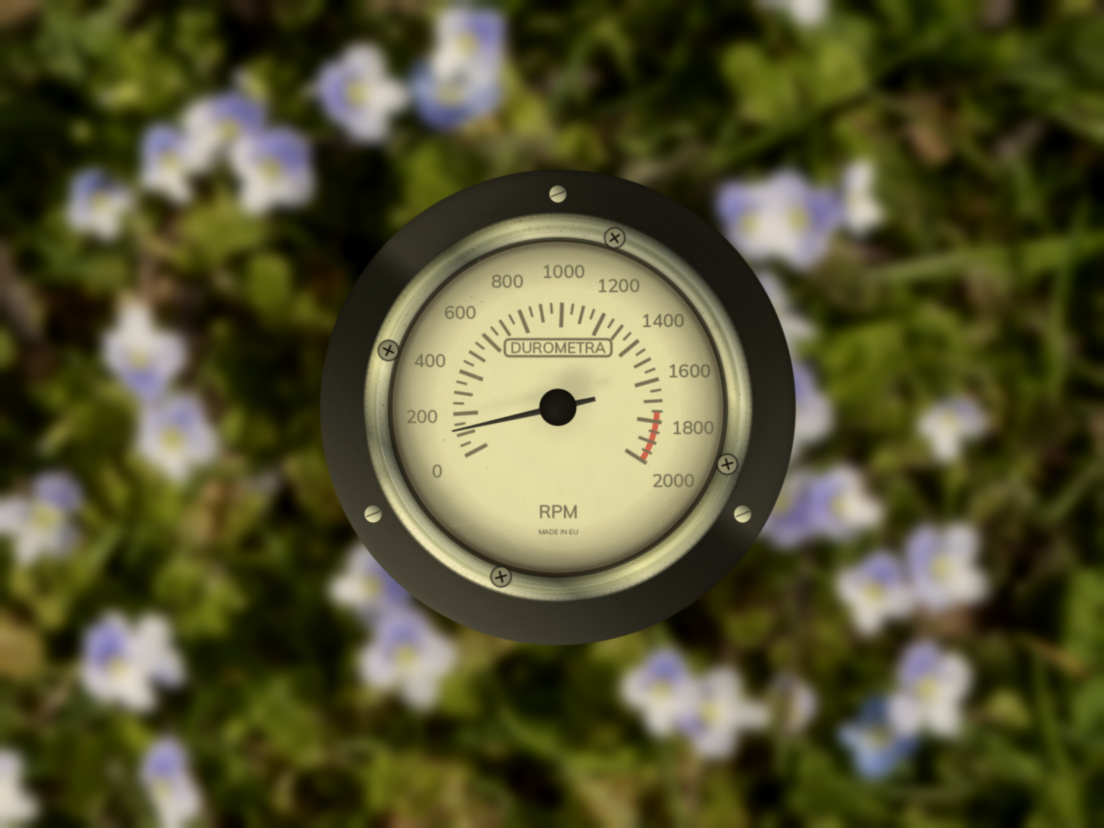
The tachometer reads 125; rpm
